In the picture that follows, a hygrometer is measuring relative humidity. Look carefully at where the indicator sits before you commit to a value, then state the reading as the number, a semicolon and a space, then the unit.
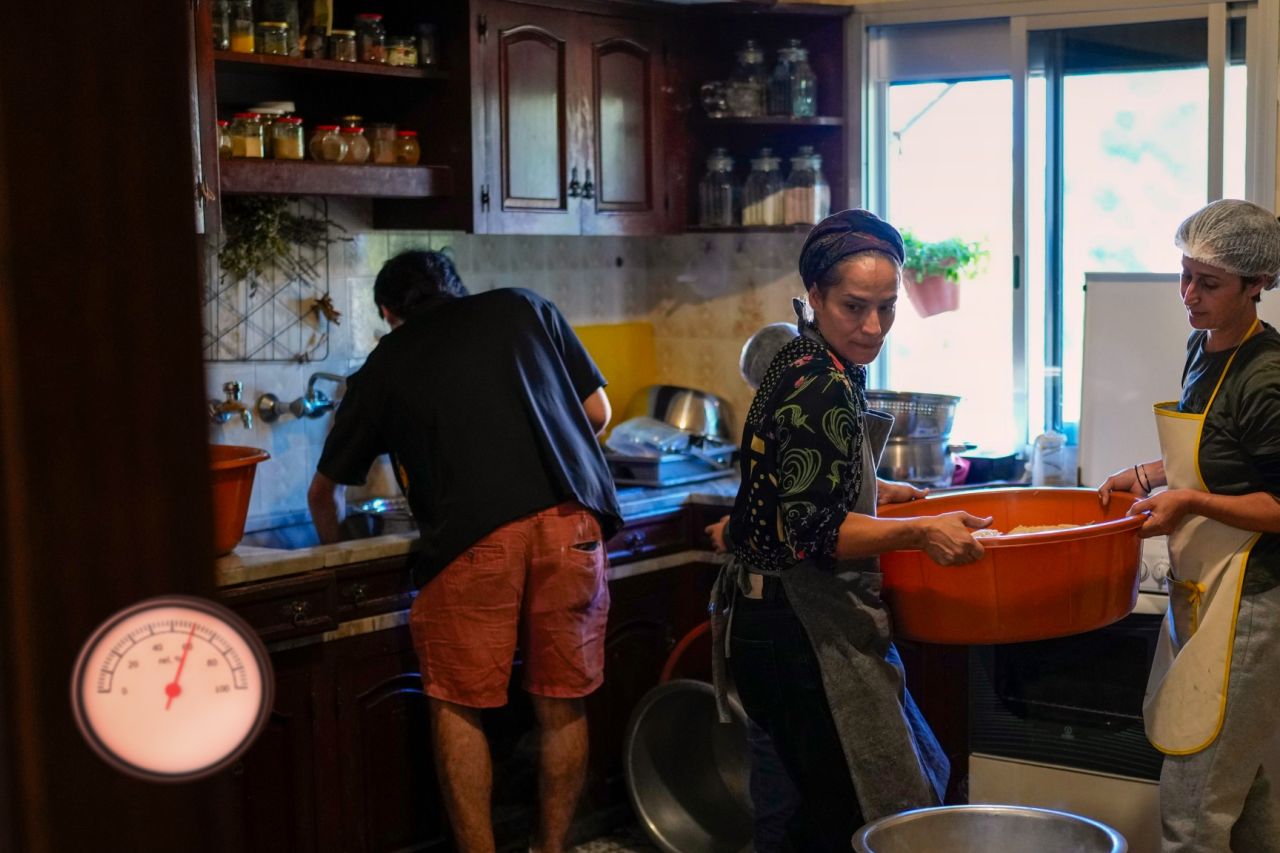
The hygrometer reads 60; %
